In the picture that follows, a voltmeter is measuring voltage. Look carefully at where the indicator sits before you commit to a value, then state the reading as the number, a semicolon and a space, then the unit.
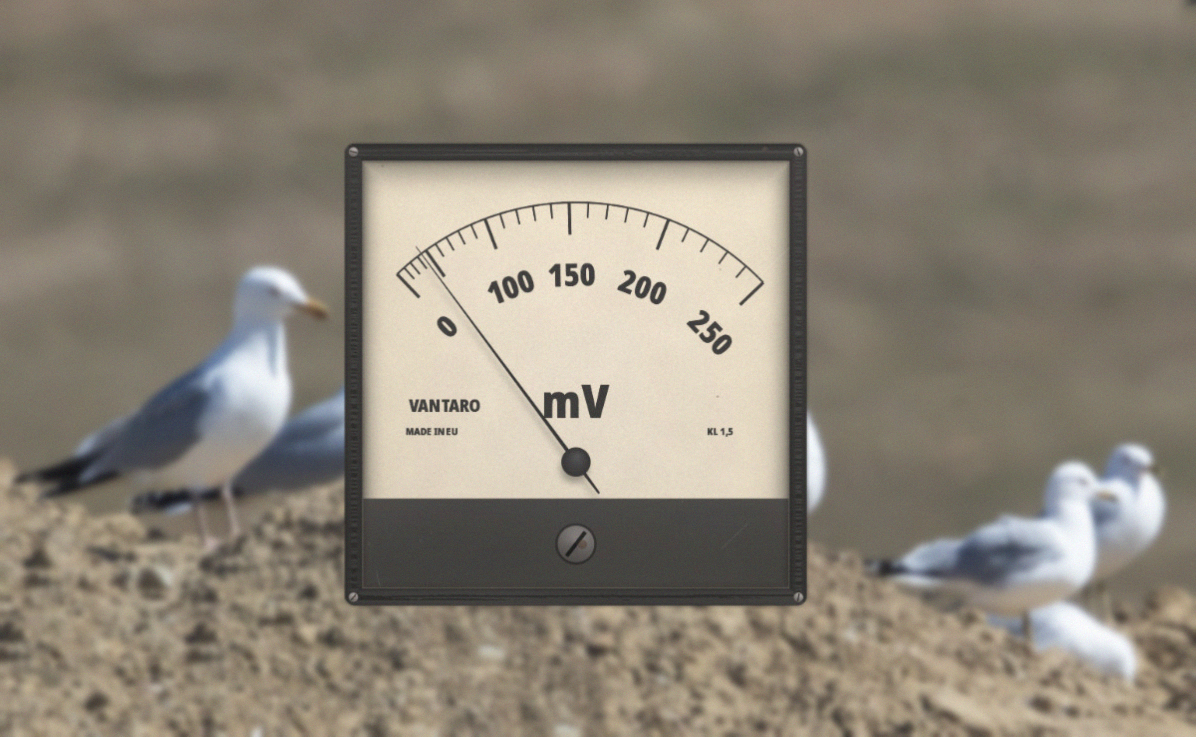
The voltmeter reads 45; mV
